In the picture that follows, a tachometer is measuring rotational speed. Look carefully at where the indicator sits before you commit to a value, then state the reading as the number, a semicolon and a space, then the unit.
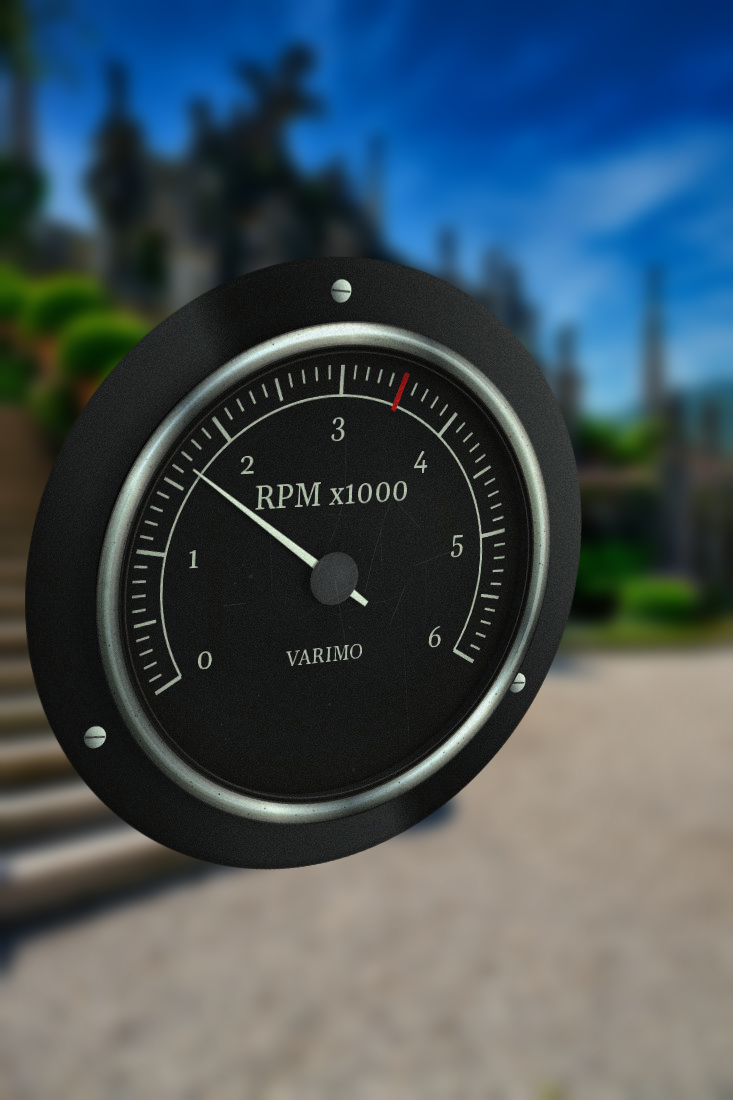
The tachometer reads 1650; rpm
